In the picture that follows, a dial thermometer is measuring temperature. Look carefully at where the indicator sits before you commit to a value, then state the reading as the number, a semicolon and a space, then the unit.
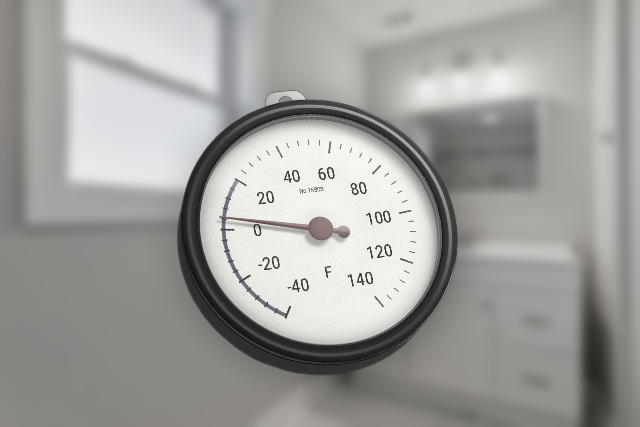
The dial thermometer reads 4; °F
